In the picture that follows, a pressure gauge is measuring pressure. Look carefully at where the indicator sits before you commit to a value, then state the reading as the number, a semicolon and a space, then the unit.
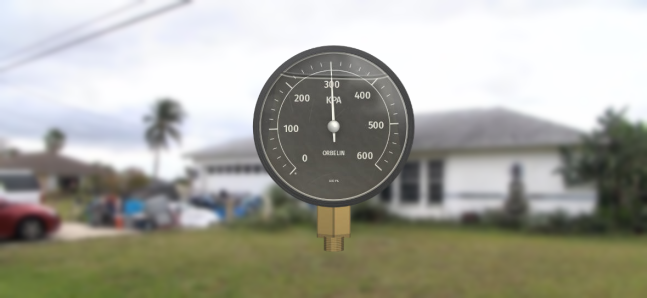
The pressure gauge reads 300; kPa
